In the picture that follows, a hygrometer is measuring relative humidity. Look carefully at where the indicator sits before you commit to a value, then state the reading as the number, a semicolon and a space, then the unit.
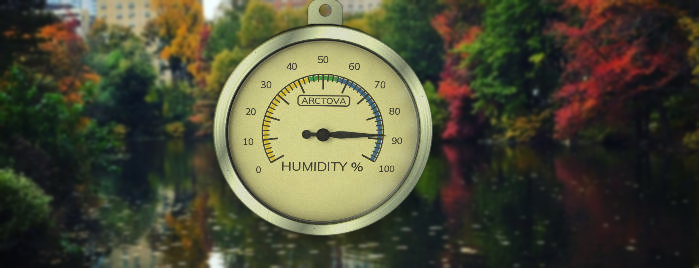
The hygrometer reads 88; %
